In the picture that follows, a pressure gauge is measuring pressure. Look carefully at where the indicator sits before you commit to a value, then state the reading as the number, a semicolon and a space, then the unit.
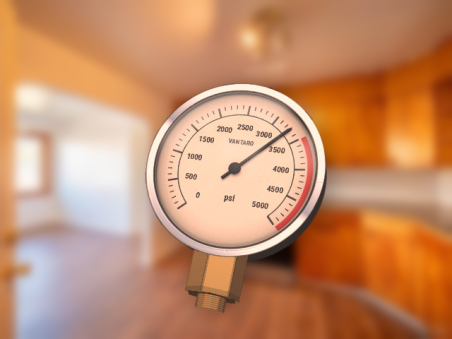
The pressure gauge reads 3300; psi
